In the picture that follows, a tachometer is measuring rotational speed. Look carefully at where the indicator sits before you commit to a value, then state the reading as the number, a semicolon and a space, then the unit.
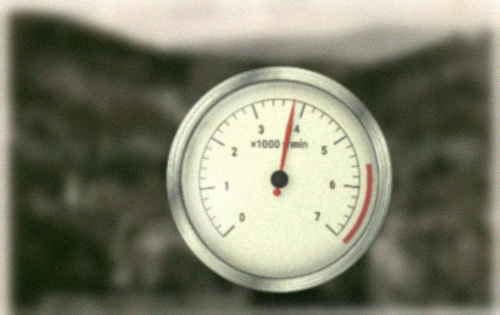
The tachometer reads 3800; rpm
